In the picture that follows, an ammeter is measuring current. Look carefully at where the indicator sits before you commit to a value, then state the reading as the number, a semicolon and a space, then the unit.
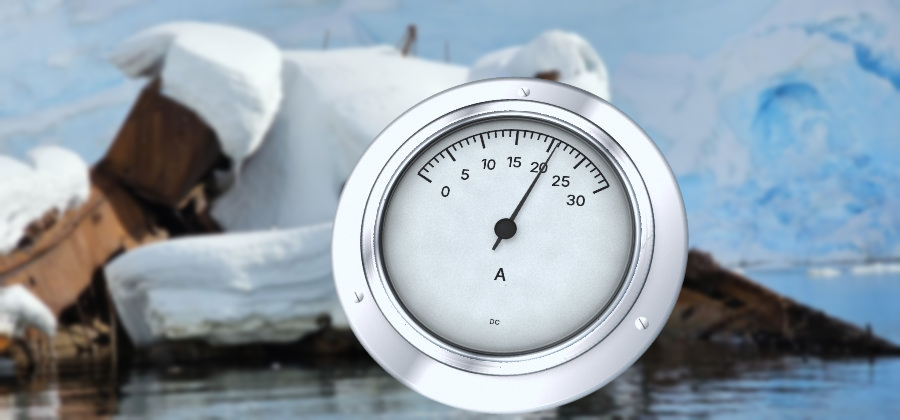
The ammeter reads 21; A
